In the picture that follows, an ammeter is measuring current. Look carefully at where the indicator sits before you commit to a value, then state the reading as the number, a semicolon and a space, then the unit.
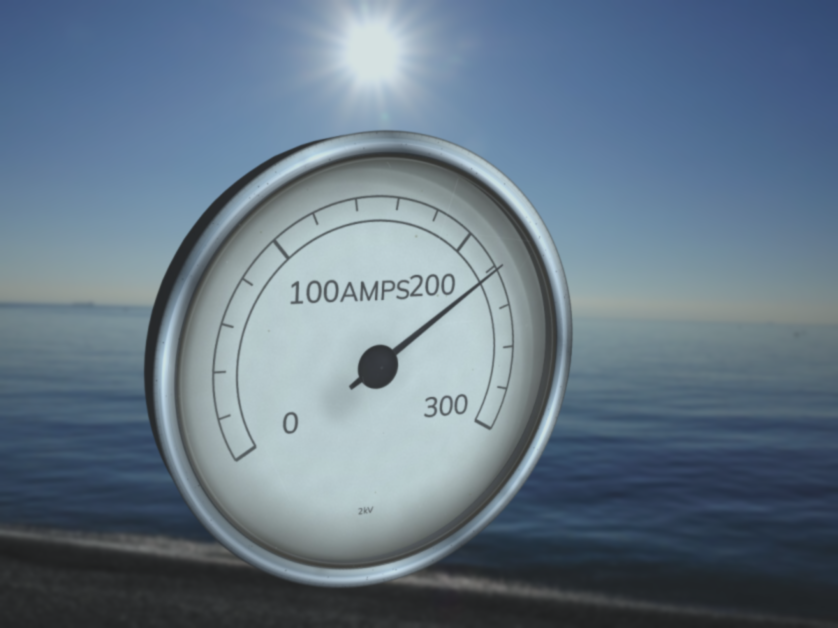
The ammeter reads 220; A
